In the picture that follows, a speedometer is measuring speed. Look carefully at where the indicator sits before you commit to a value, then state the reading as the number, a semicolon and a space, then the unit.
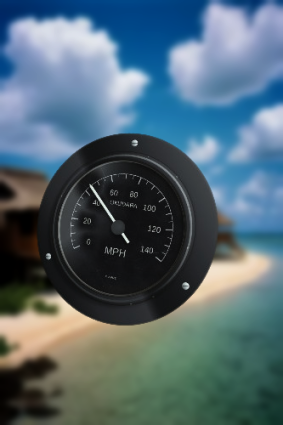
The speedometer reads 45; mph
